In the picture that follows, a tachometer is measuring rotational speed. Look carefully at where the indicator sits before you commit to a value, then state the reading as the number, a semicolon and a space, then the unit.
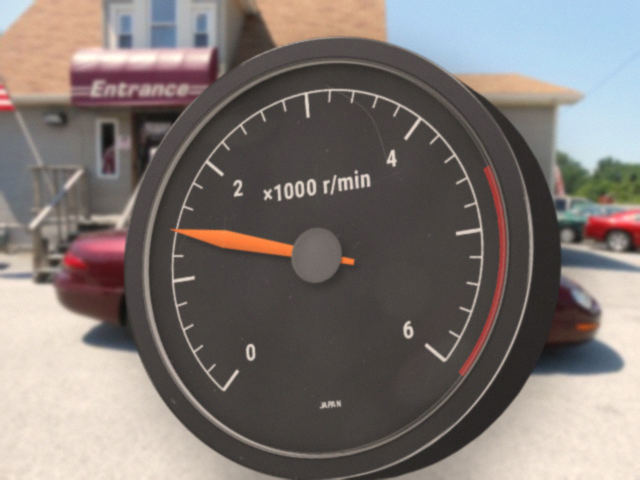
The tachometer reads 1400; rpm
